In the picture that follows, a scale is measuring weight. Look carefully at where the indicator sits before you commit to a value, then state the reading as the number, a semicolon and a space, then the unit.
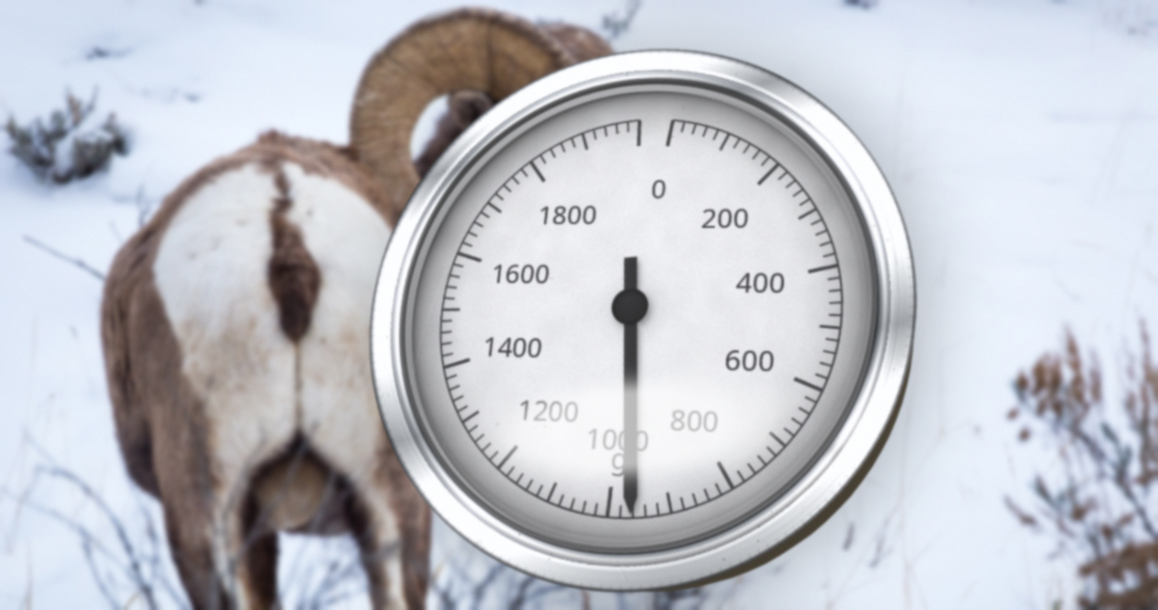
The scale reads 960; g
